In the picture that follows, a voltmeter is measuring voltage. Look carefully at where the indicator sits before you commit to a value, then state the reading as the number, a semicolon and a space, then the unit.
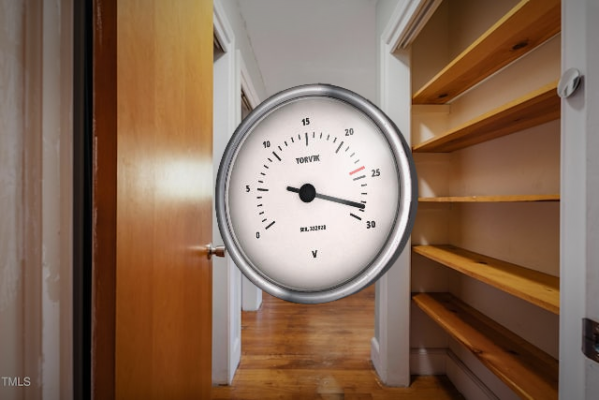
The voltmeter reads 28.5; V
